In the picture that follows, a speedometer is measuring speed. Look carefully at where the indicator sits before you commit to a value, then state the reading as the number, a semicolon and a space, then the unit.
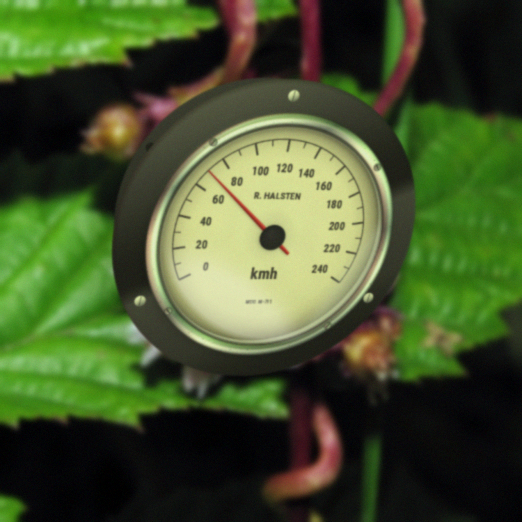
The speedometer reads 70; km/h
